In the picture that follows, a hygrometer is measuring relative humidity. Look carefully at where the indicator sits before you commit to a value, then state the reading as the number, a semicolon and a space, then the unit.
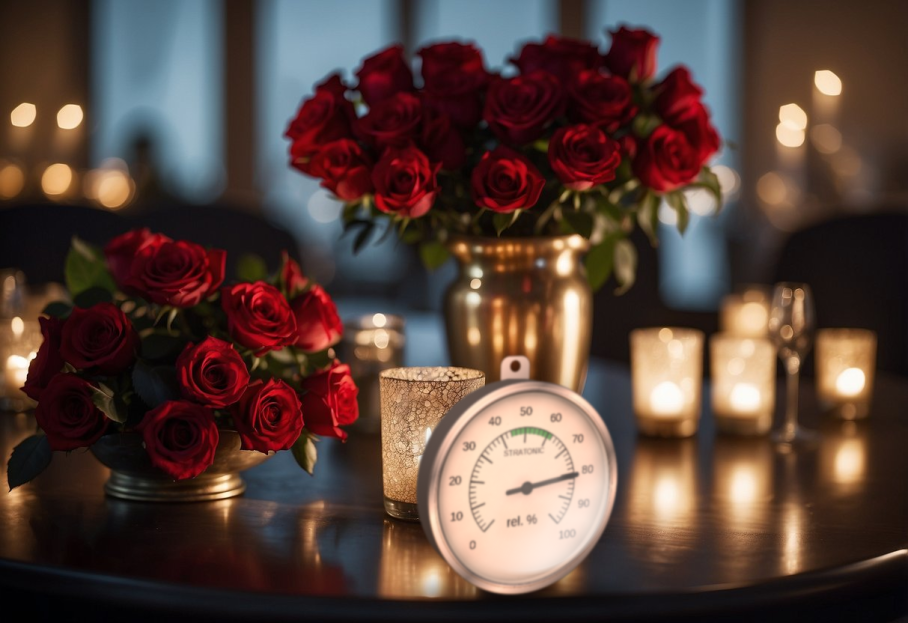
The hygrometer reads 80; %
